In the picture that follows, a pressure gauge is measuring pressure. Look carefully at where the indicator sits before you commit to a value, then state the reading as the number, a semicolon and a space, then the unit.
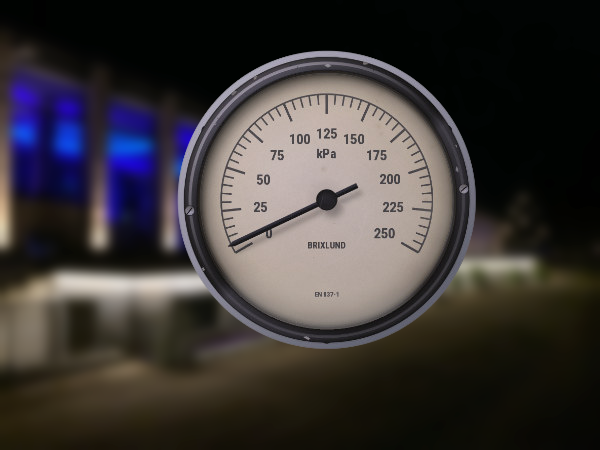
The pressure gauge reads 5; kPa
